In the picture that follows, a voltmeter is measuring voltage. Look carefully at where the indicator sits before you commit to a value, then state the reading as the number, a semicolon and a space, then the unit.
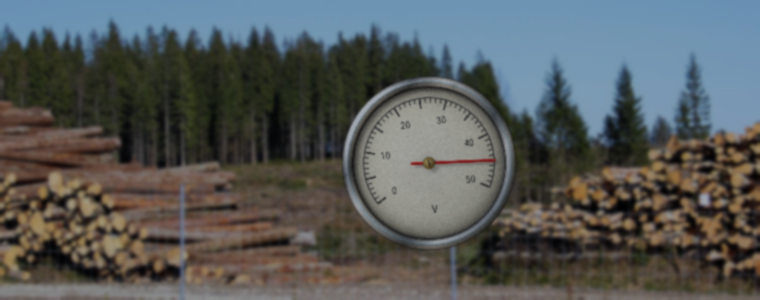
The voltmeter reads 45; V
